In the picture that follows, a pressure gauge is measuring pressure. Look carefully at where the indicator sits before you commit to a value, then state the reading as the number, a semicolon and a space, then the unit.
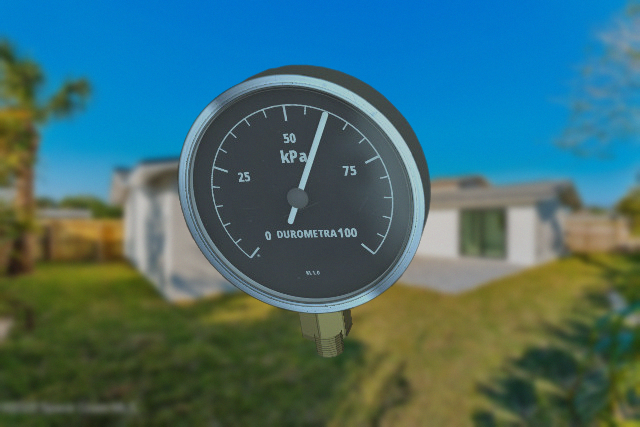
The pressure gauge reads 60; kPa
